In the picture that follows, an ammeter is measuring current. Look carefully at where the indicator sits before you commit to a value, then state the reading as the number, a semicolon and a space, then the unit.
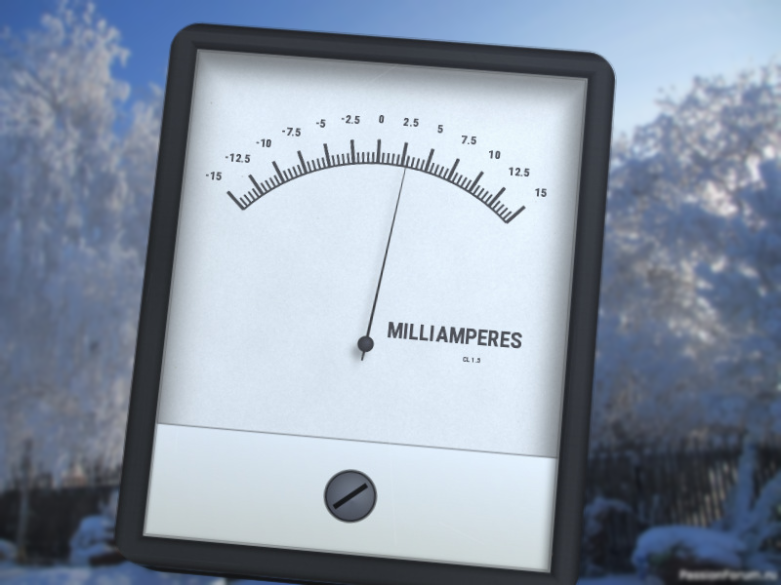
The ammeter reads 3; mA
